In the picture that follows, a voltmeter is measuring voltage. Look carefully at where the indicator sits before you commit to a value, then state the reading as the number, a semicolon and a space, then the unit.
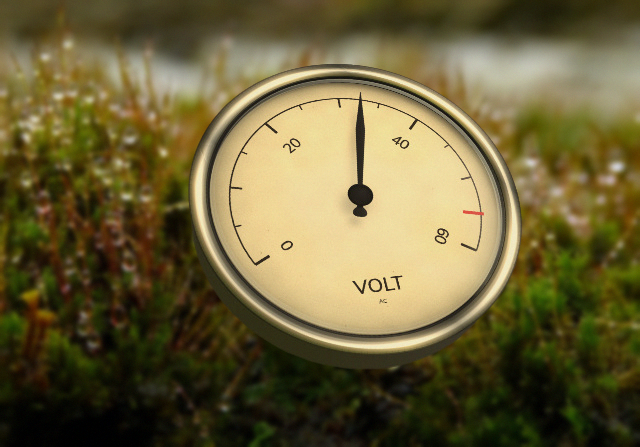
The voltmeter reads 32.5; V
